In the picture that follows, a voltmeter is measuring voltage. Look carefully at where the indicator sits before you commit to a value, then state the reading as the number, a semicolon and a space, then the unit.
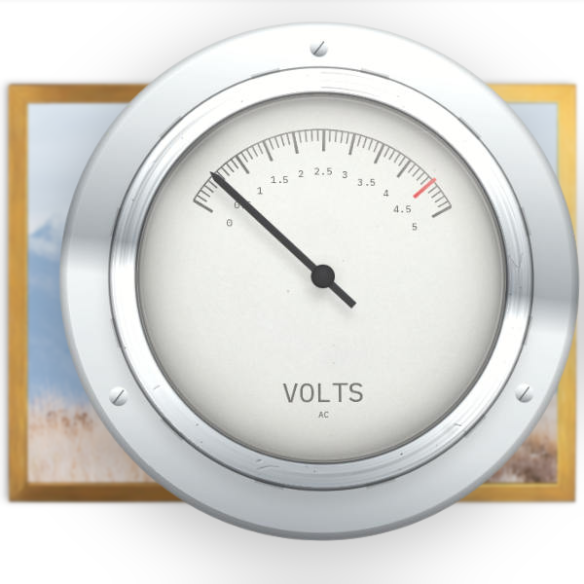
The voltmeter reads 0.5; V
